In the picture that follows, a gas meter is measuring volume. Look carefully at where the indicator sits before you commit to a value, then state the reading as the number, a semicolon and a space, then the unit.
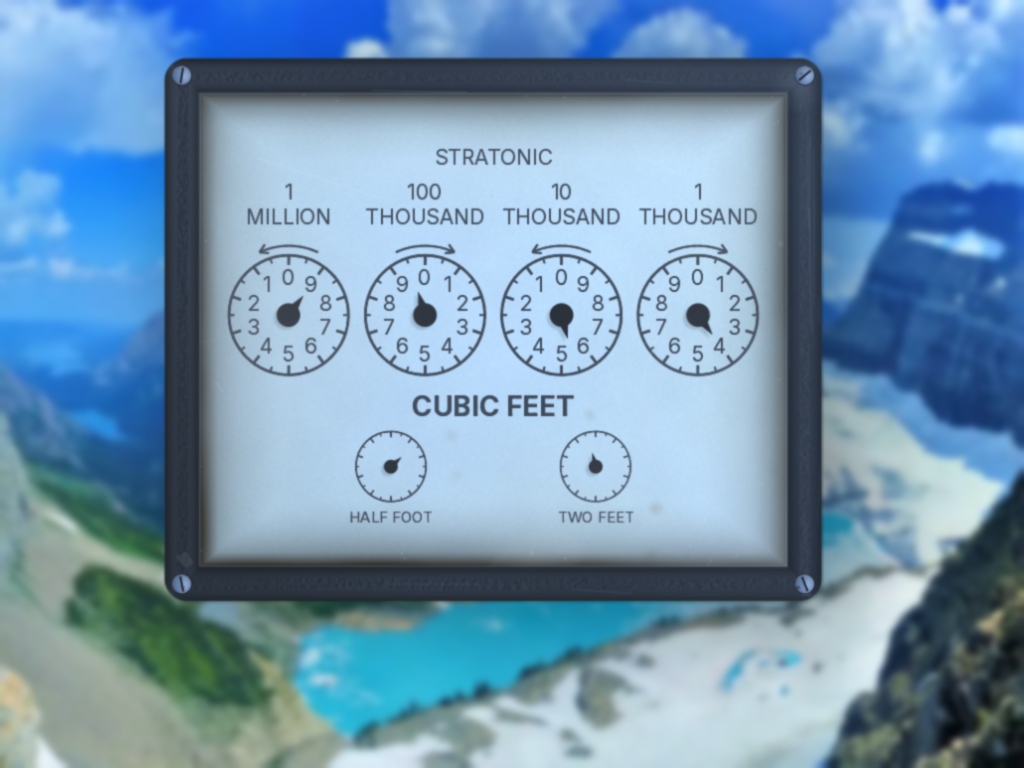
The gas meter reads 895400; ft³
